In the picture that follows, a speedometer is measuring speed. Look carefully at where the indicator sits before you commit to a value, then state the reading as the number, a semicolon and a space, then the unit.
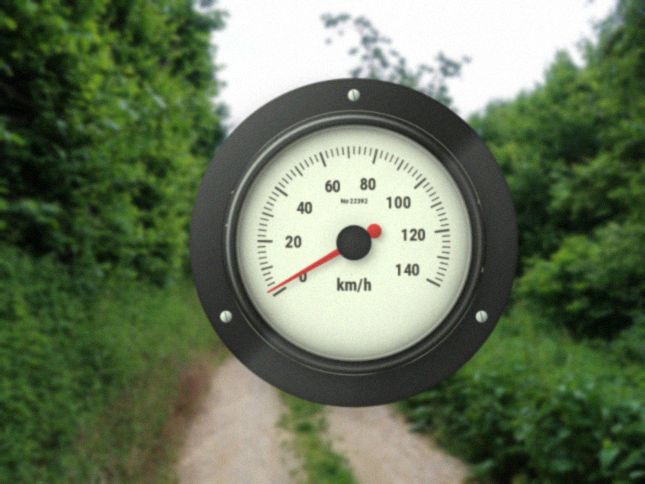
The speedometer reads 2; km/h
